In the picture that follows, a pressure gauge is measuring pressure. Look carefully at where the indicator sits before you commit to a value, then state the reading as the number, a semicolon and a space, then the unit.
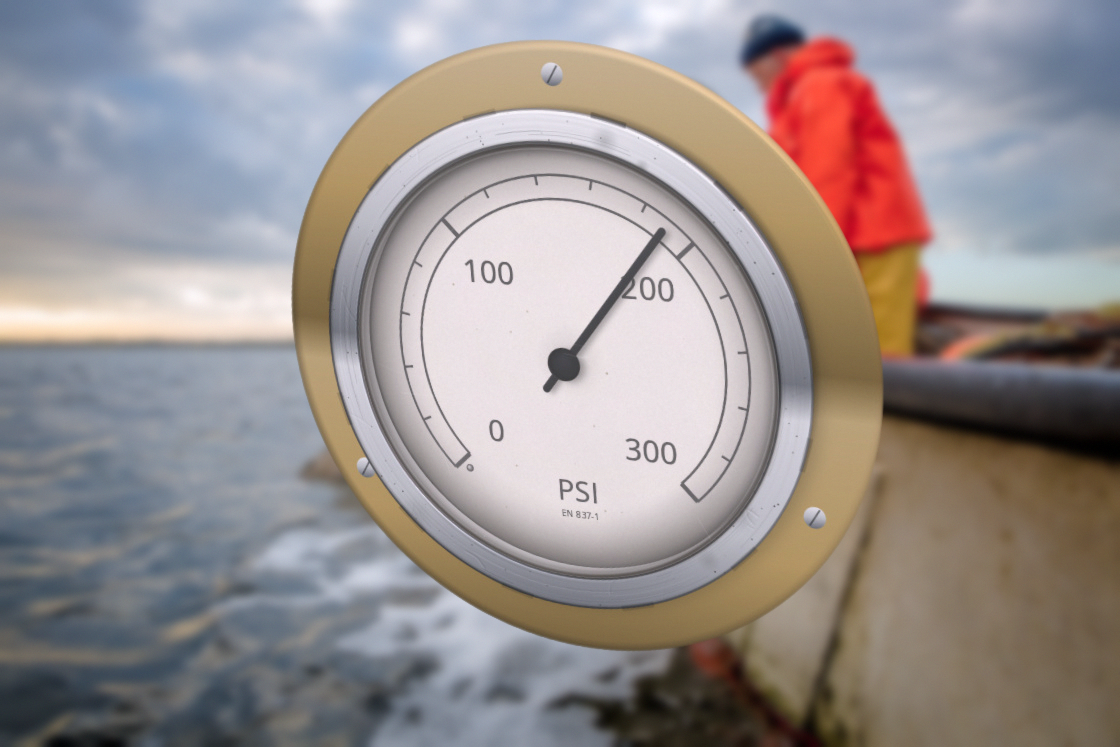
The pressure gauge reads 190; psi
